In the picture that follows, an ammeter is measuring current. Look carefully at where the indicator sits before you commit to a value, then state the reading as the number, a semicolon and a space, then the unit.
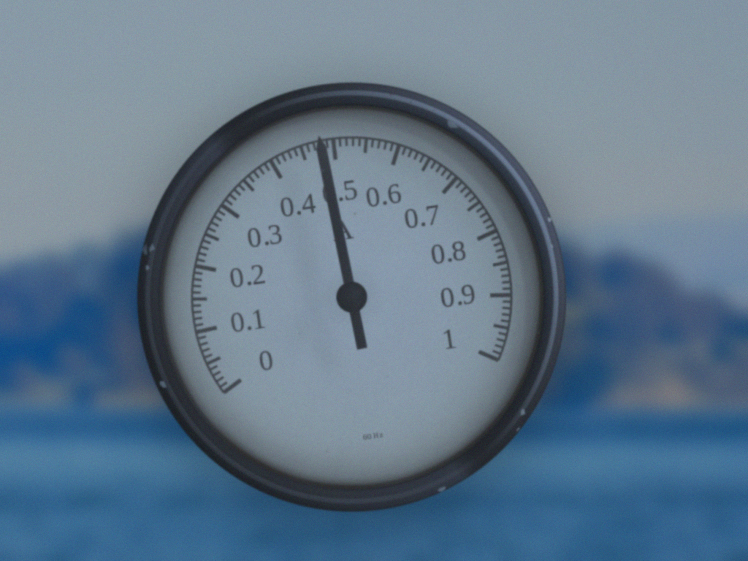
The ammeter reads 0.48; A
